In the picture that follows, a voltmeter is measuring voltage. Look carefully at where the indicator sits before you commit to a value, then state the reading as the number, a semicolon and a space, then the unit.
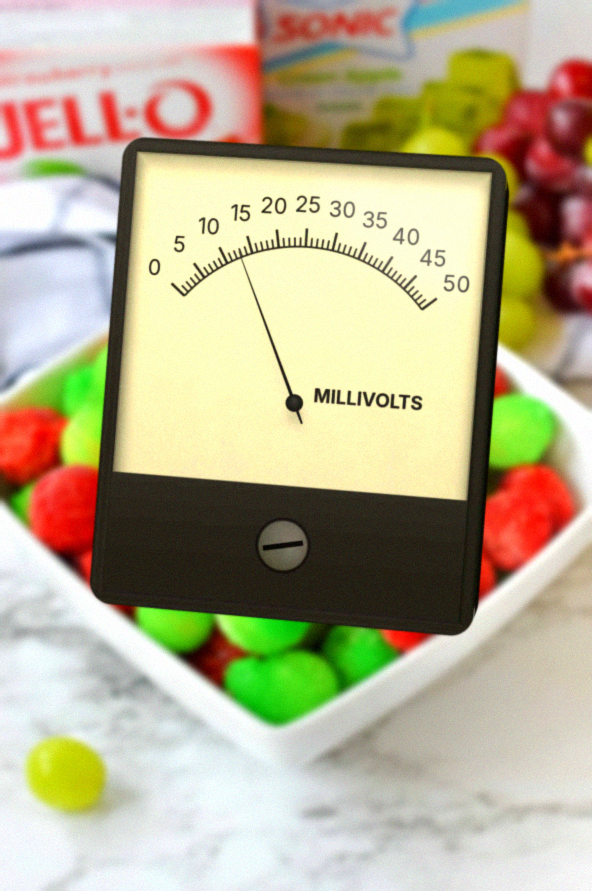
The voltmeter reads 13; mV
